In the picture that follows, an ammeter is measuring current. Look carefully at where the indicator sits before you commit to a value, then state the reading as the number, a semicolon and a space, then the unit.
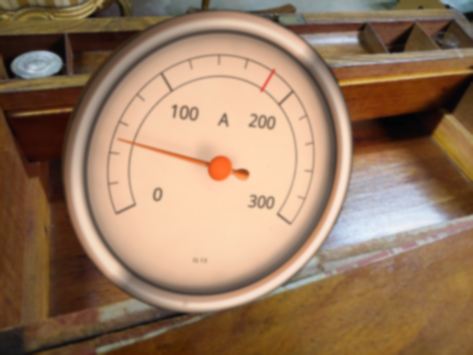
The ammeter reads 50; A
